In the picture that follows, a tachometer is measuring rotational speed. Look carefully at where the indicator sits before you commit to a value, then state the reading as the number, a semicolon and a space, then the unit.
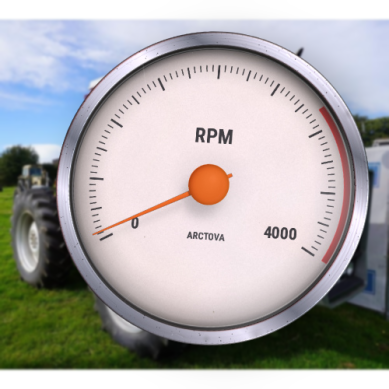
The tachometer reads 50; rpm
